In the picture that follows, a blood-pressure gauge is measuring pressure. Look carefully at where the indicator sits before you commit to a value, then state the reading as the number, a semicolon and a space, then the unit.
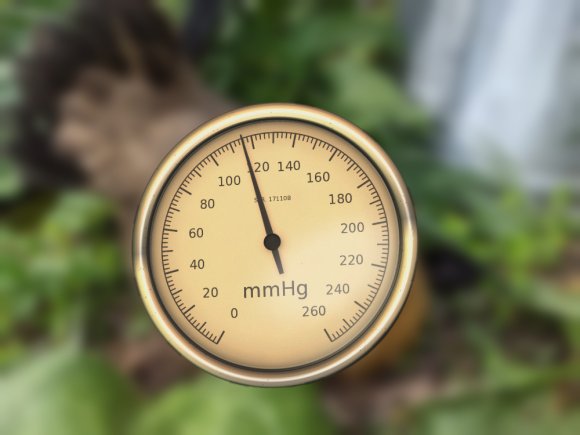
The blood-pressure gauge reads 116; mmHg
